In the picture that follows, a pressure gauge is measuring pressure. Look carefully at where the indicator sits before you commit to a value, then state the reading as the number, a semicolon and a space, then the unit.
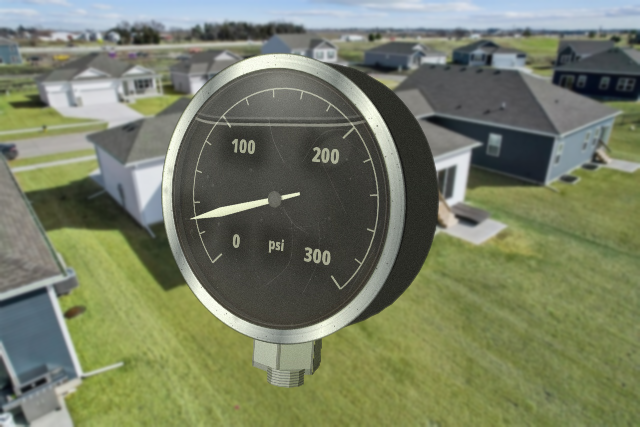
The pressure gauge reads 30; psi
